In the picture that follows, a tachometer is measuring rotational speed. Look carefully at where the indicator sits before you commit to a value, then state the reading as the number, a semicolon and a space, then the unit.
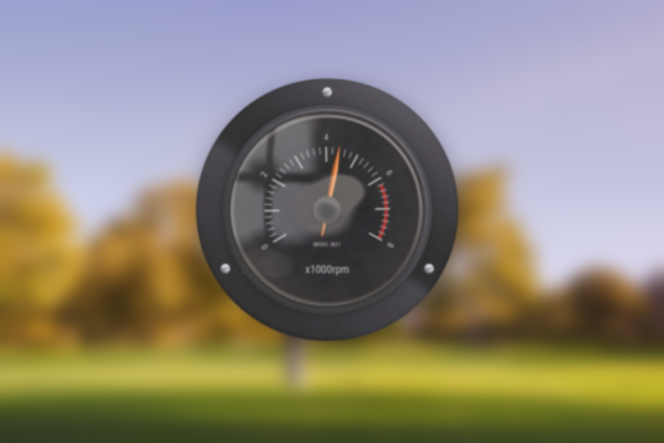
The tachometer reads 4400; rpm
